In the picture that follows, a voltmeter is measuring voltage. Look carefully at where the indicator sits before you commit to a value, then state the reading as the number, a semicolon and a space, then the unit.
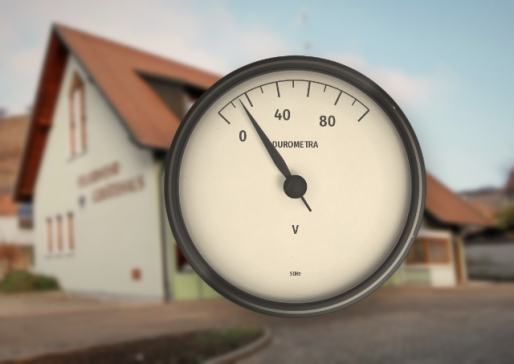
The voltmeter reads 15; V
